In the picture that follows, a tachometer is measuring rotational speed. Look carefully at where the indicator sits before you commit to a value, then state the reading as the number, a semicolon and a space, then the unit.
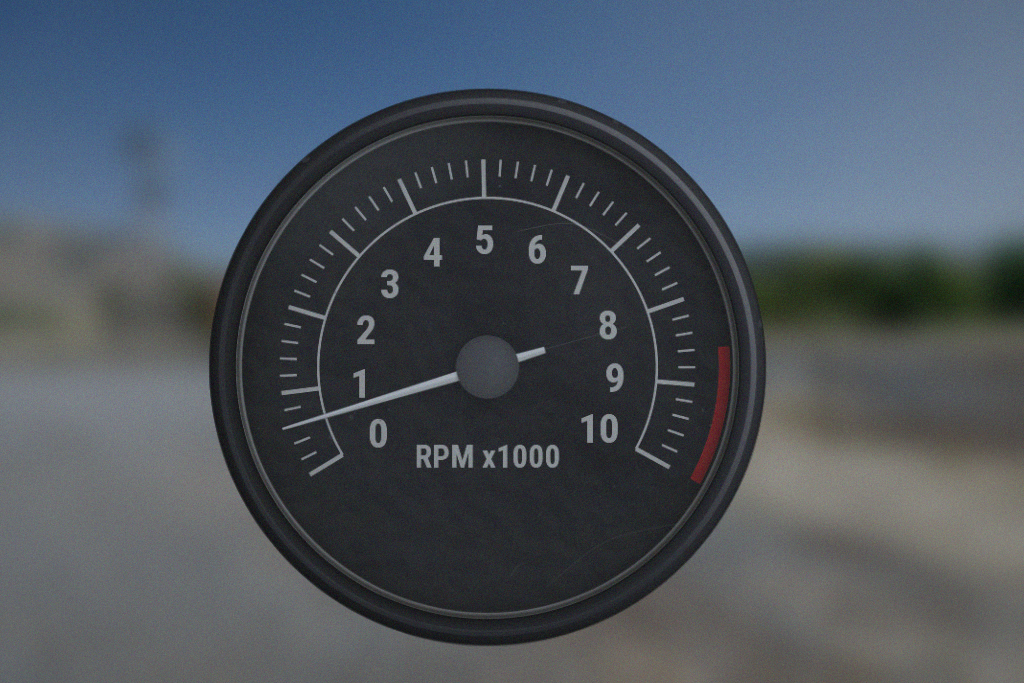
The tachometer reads 600; rpm
